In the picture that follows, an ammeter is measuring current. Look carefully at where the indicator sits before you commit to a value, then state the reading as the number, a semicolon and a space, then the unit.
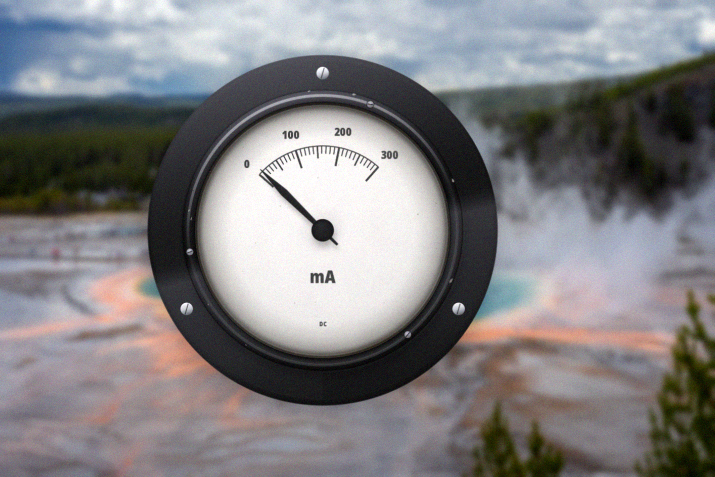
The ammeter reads 10; mA
